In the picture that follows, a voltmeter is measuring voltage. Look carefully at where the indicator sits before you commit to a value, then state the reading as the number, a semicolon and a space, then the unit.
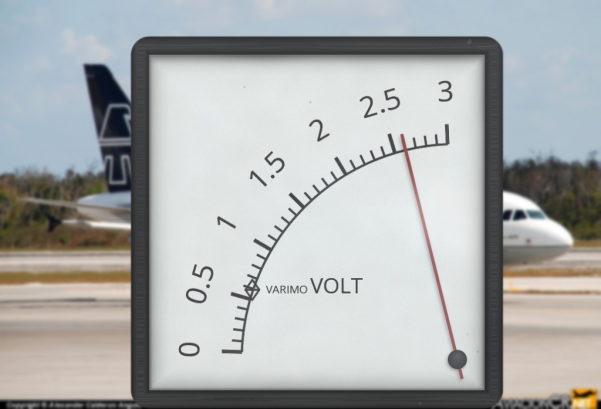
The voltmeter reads 2.6; V
